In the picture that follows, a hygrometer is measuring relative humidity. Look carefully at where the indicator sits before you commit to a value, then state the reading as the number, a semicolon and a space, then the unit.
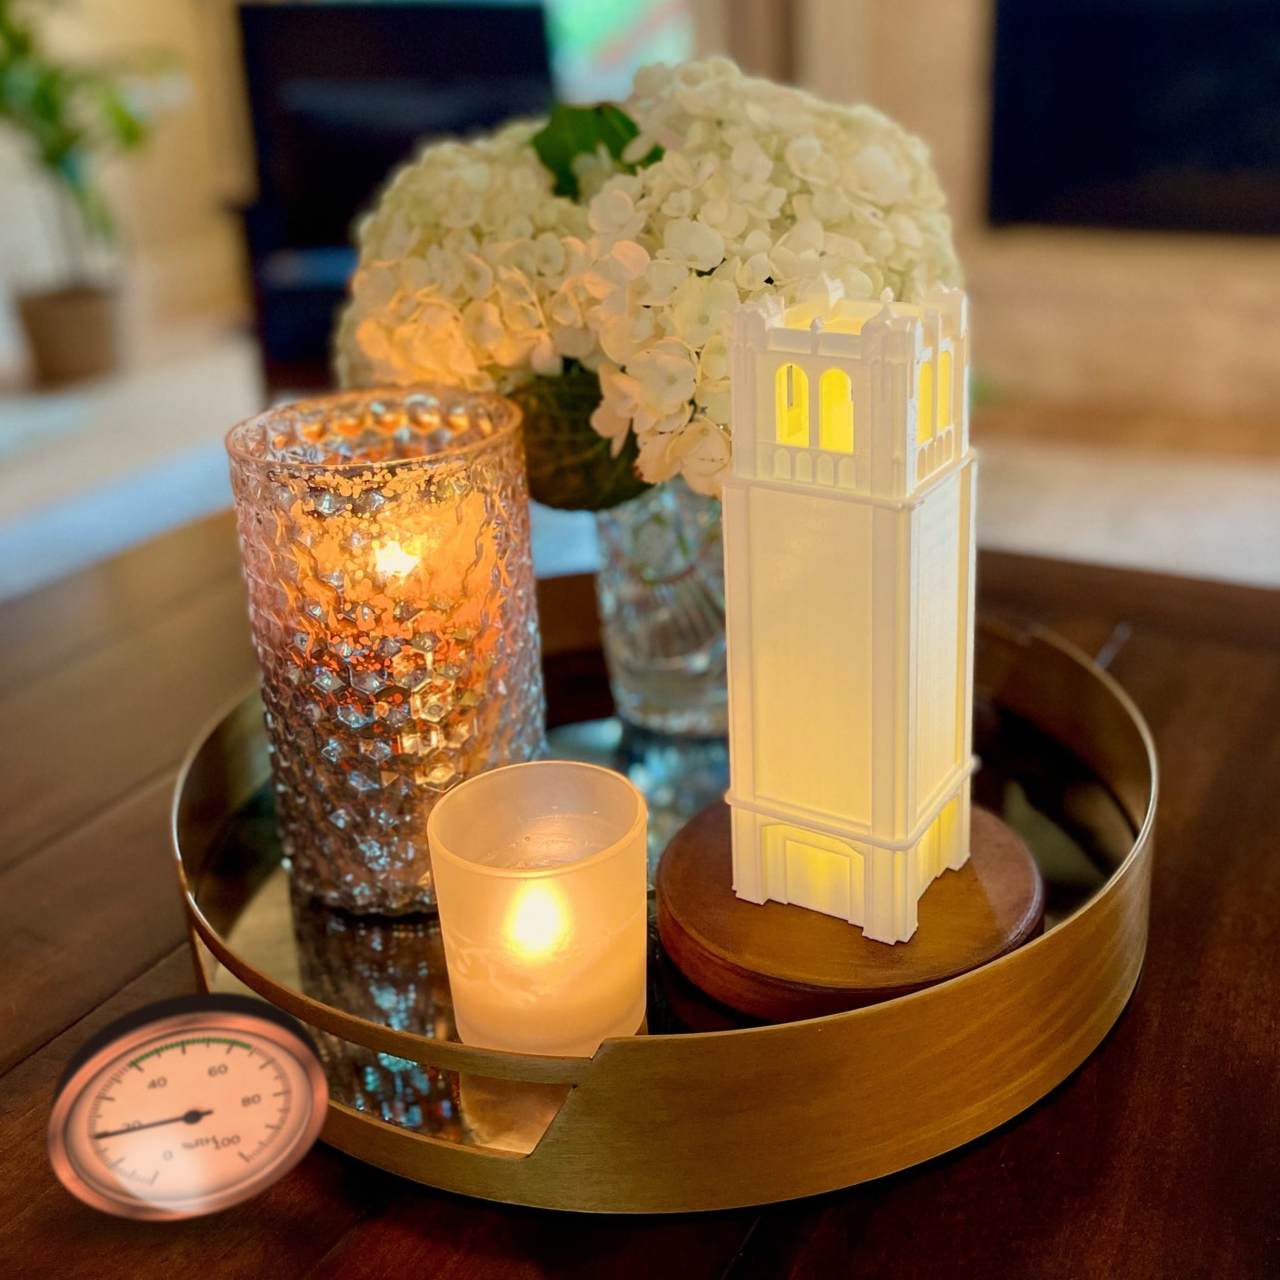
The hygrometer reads 20; %
